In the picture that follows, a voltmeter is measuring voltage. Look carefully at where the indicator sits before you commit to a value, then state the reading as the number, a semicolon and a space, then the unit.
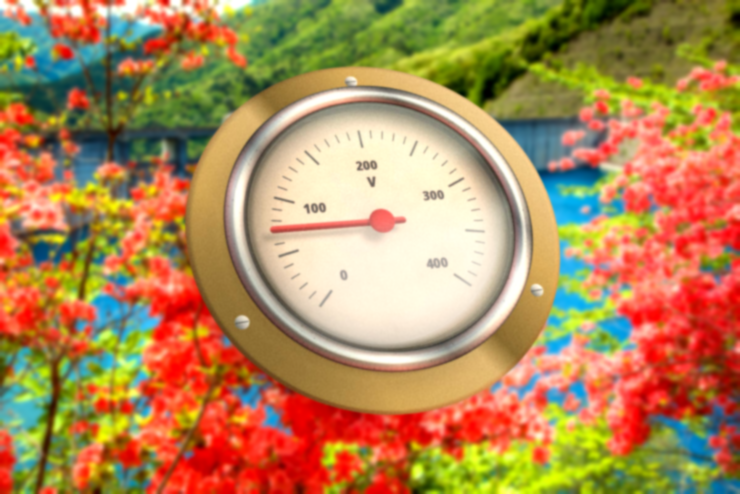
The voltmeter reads 70; V
